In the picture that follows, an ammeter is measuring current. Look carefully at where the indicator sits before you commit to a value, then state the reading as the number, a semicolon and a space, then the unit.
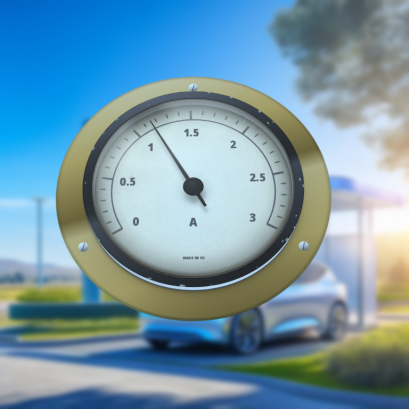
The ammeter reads 1.15; A
